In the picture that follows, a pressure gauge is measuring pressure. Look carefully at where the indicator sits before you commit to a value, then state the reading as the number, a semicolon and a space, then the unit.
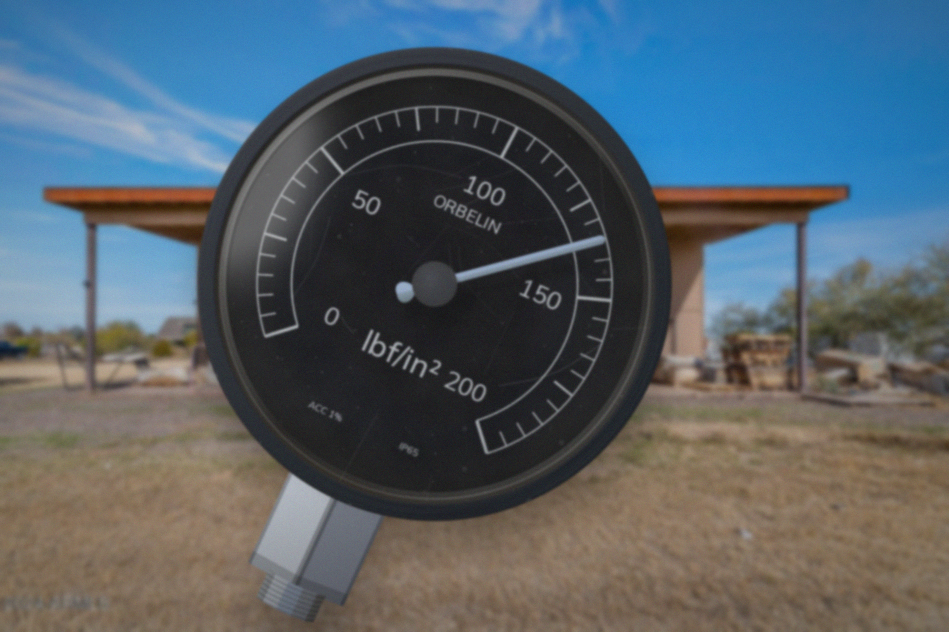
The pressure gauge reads 135; psi
